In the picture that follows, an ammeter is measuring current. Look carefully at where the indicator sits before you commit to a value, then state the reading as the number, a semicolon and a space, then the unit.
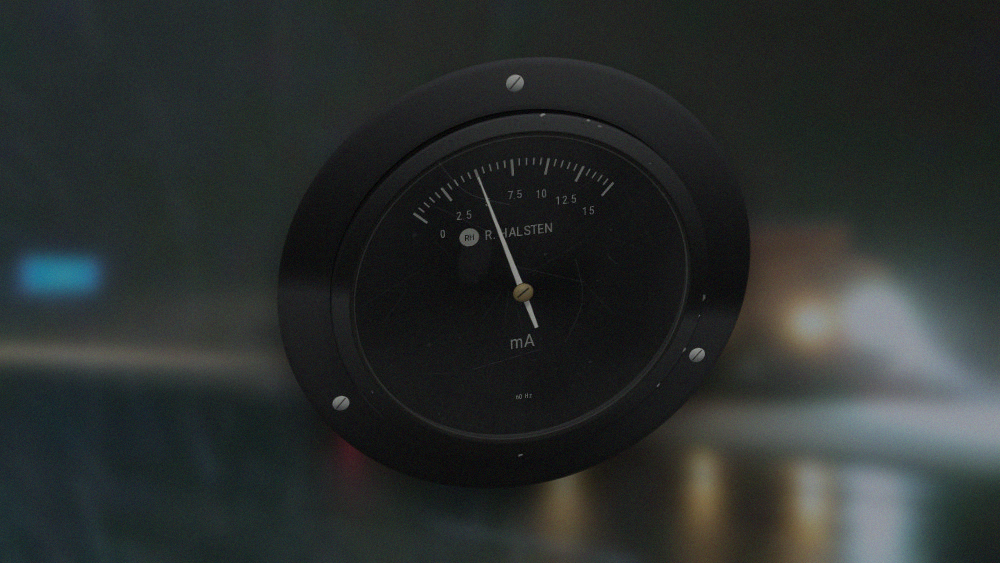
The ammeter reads 5; mA
